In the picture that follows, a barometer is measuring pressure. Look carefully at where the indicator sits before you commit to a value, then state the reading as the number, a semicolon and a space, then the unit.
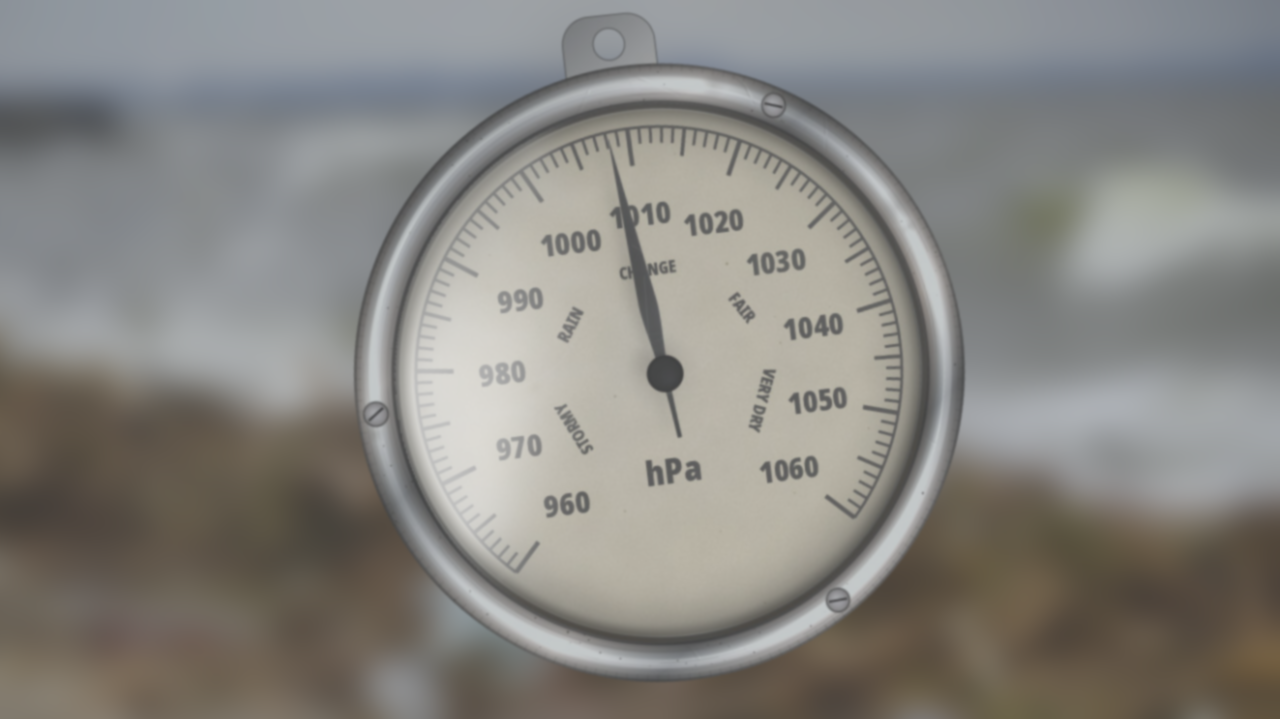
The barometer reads 1008; hPa
